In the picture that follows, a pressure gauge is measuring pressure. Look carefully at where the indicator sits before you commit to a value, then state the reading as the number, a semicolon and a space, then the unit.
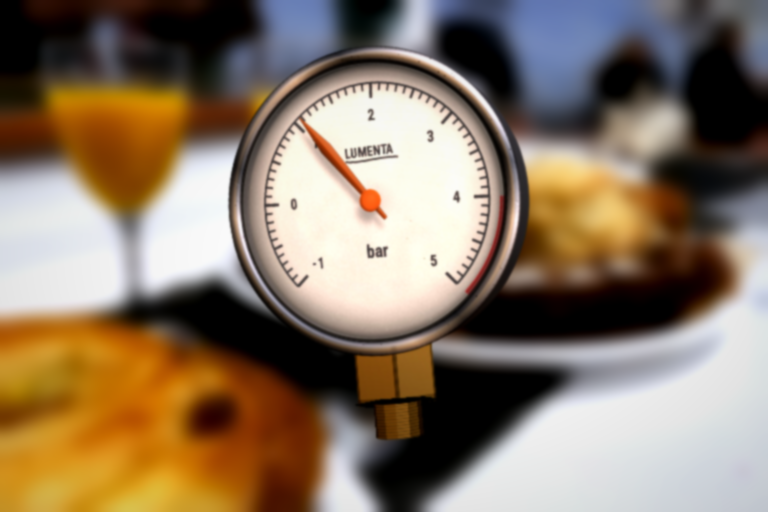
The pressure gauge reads 1.1; bar
